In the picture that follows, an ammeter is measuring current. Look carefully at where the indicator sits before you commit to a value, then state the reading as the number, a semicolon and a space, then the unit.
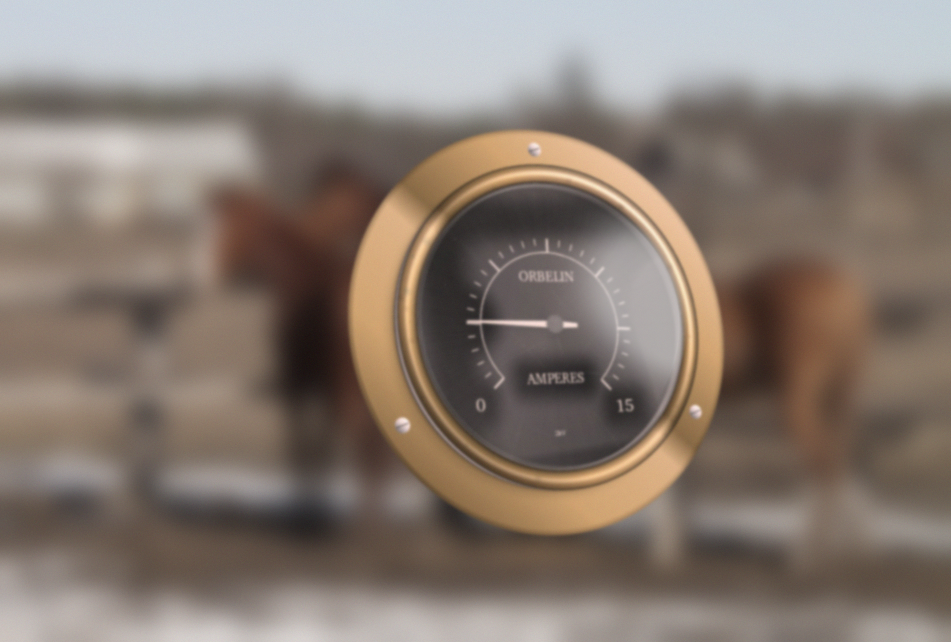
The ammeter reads 2.5; A
